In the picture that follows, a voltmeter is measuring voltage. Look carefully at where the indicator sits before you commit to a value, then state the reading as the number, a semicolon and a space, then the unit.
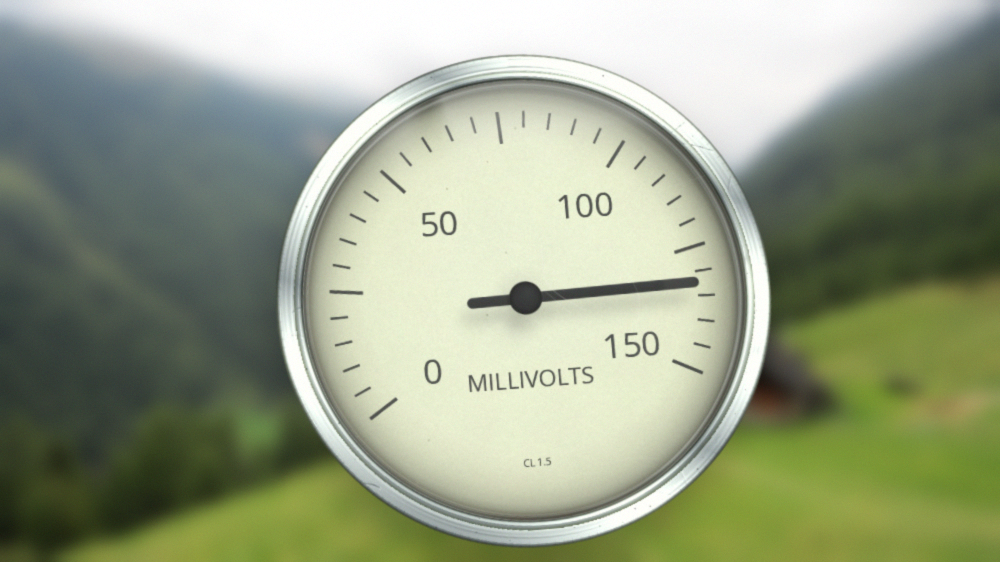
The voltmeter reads 132.5; mV
